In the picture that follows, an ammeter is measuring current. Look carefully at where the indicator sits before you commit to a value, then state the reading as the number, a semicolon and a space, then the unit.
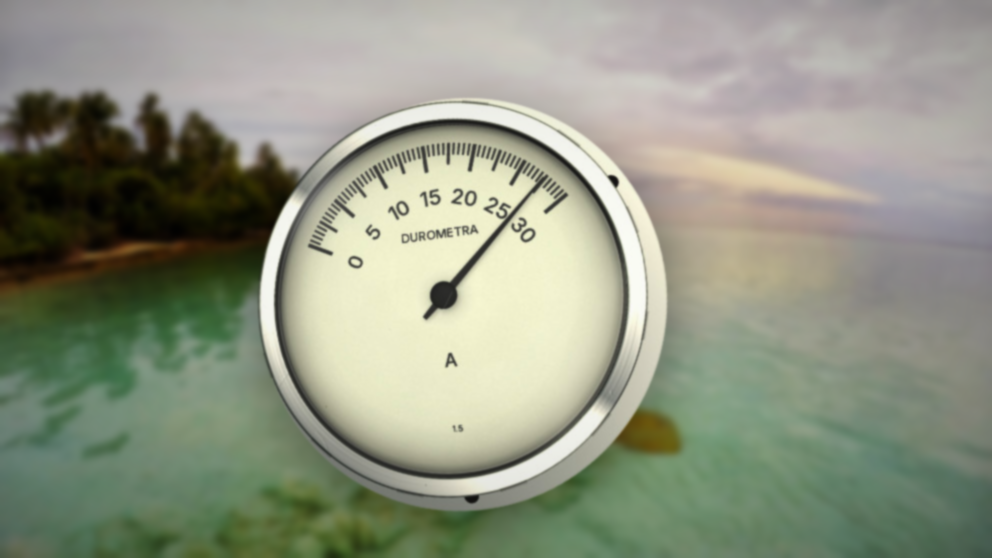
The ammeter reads 27.5; A
